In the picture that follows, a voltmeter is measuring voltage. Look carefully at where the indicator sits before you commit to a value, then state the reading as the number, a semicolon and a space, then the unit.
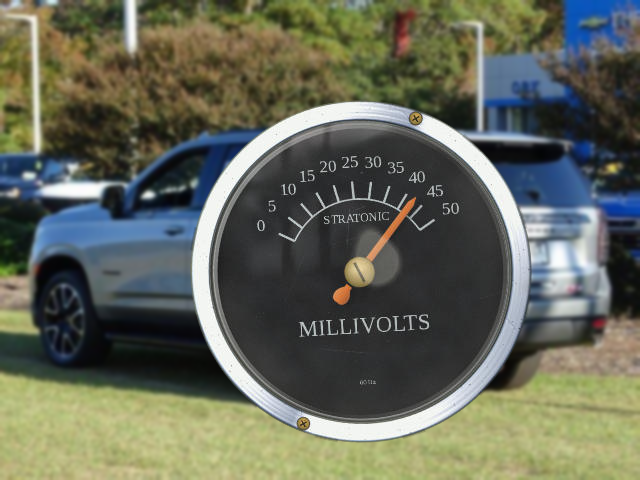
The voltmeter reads 42.5; mV
